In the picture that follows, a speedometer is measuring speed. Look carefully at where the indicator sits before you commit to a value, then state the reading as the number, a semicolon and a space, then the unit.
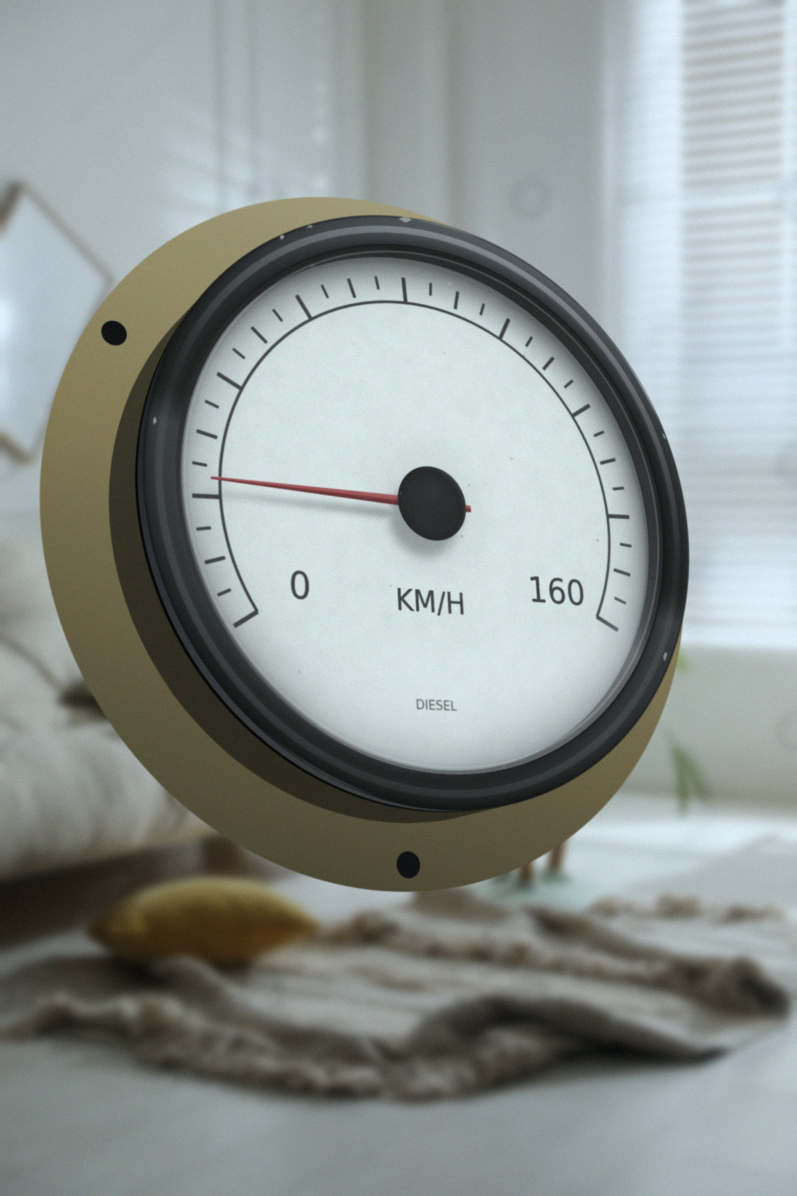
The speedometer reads 22.5; km/h
